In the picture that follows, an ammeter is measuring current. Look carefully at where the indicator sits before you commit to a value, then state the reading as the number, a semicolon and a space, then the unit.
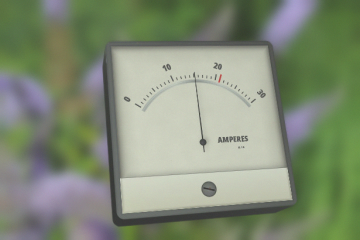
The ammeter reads 15; A
